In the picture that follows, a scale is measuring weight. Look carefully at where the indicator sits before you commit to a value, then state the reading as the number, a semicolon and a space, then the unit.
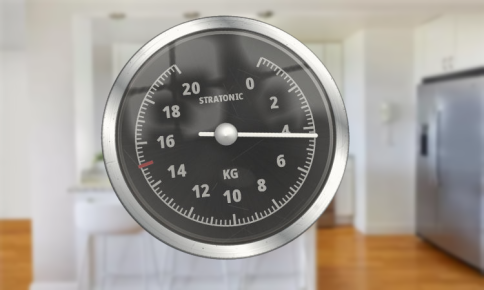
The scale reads 4.4; kg
